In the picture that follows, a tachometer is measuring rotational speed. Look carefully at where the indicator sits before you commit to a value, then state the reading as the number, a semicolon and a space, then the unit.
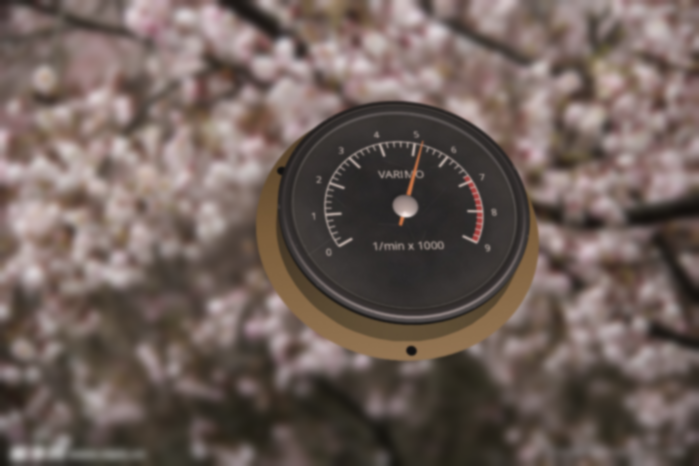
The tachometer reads 5200; rpm
